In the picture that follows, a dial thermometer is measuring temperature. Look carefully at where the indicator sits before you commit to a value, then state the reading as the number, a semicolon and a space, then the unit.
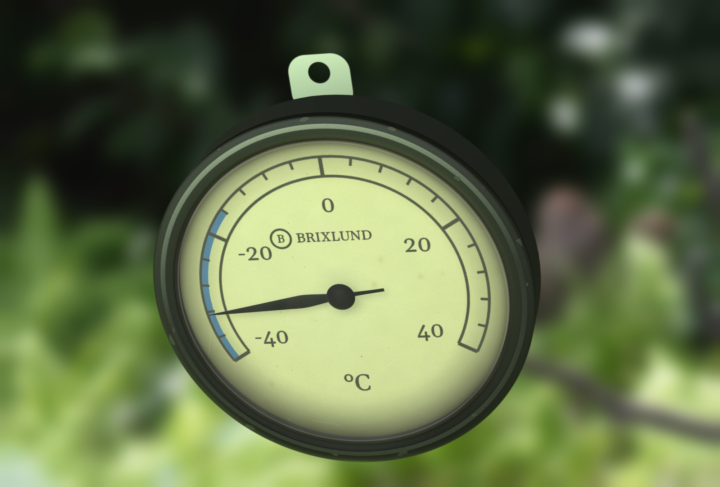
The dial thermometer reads -32; °C
